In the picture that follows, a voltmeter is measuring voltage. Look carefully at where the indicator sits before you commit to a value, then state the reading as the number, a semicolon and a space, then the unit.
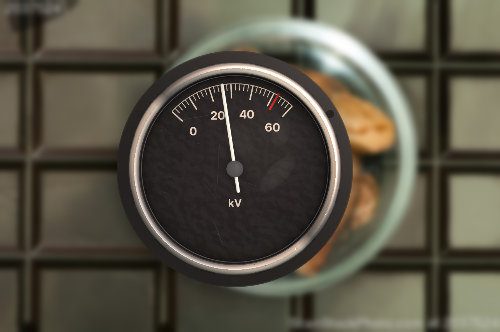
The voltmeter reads 26; kV
